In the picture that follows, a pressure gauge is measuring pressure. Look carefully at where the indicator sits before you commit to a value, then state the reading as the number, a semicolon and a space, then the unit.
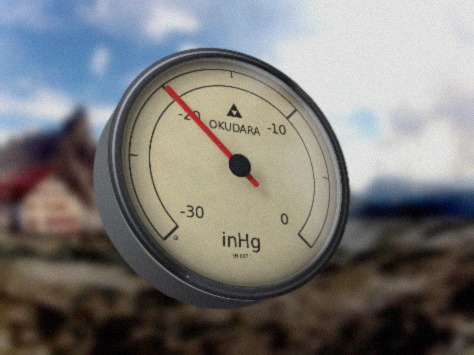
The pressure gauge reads -20; inHg
